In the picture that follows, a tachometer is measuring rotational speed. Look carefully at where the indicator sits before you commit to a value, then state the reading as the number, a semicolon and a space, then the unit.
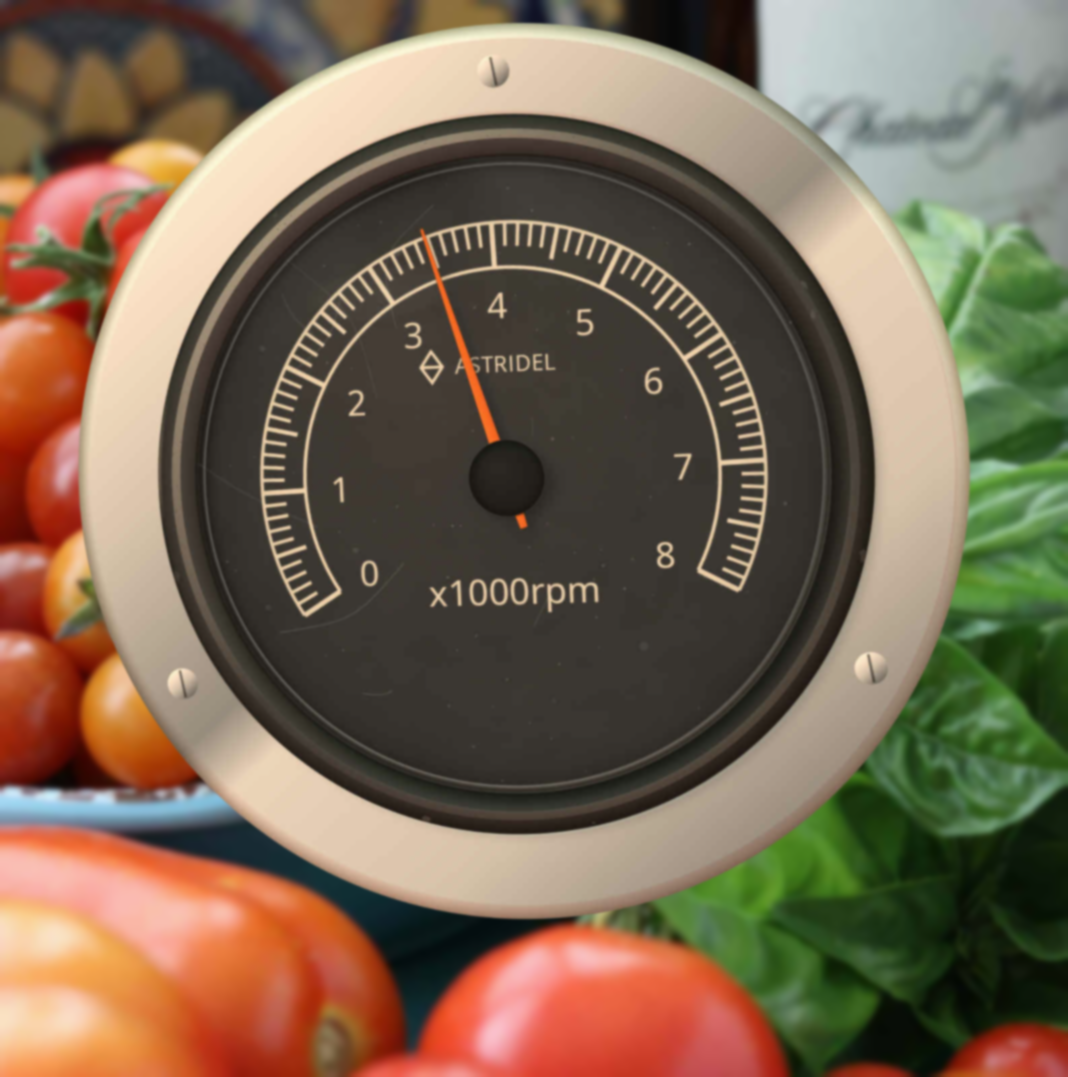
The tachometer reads 3500; rpm
